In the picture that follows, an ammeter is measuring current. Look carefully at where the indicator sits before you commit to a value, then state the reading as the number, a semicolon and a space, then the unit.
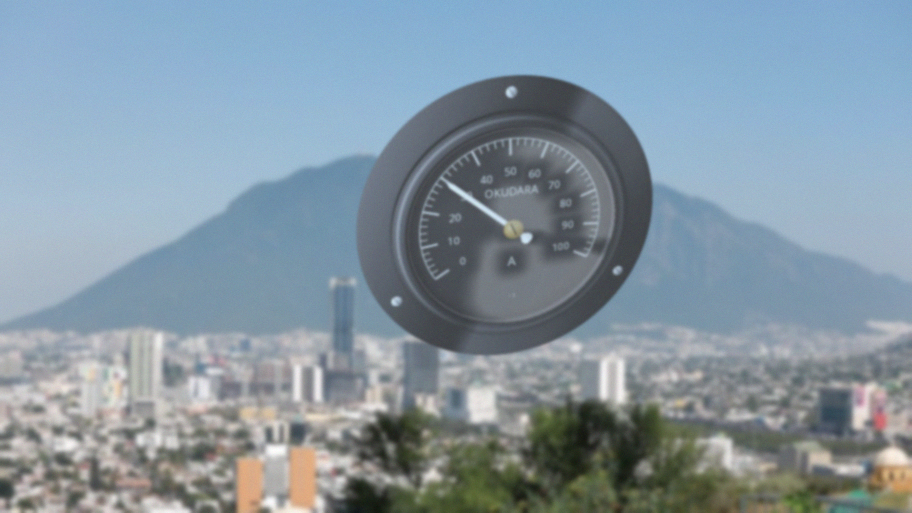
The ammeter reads 30; A
